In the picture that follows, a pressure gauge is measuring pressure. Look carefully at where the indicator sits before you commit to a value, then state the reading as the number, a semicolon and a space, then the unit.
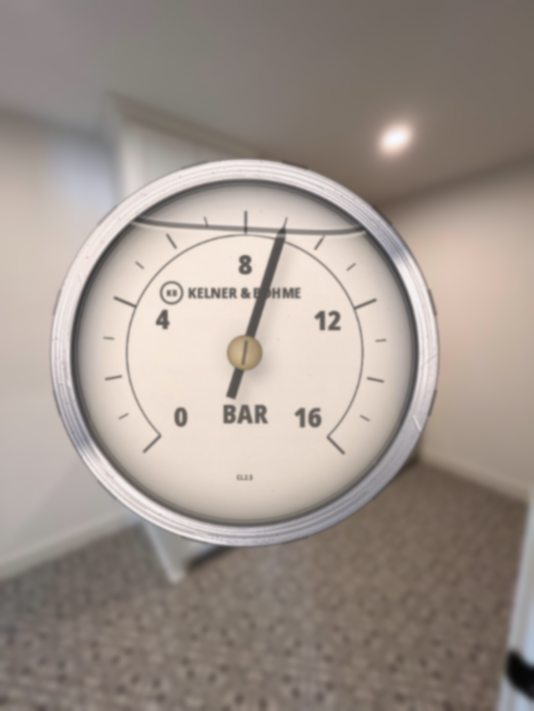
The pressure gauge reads 9; bar
